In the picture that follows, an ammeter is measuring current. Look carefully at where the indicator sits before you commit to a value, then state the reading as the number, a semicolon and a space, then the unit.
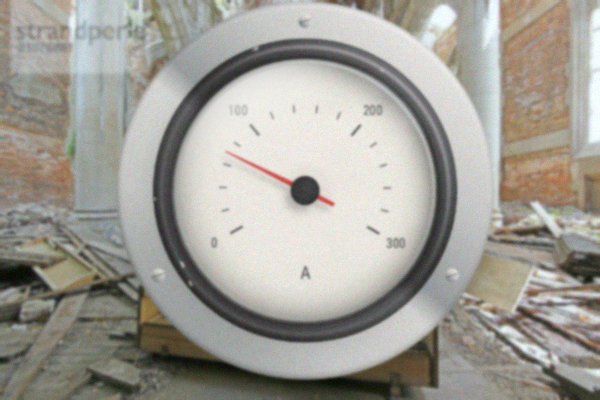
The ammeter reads 70; A
